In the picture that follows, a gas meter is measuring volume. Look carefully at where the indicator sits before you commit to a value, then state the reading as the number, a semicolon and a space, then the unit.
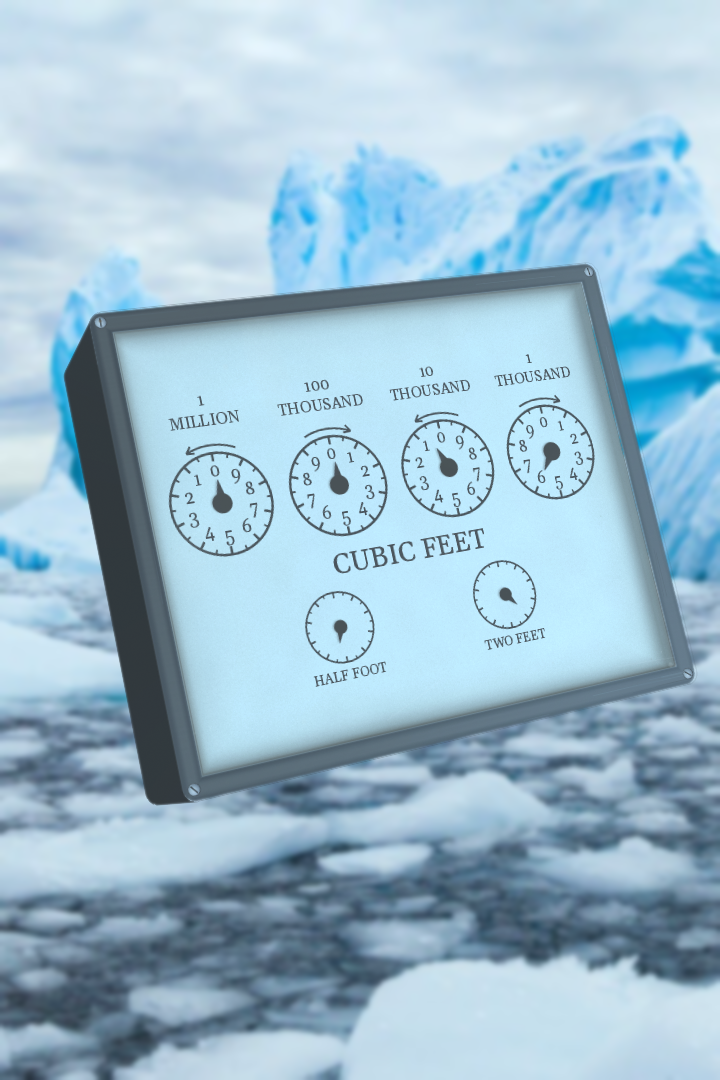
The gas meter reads 600; ft³
